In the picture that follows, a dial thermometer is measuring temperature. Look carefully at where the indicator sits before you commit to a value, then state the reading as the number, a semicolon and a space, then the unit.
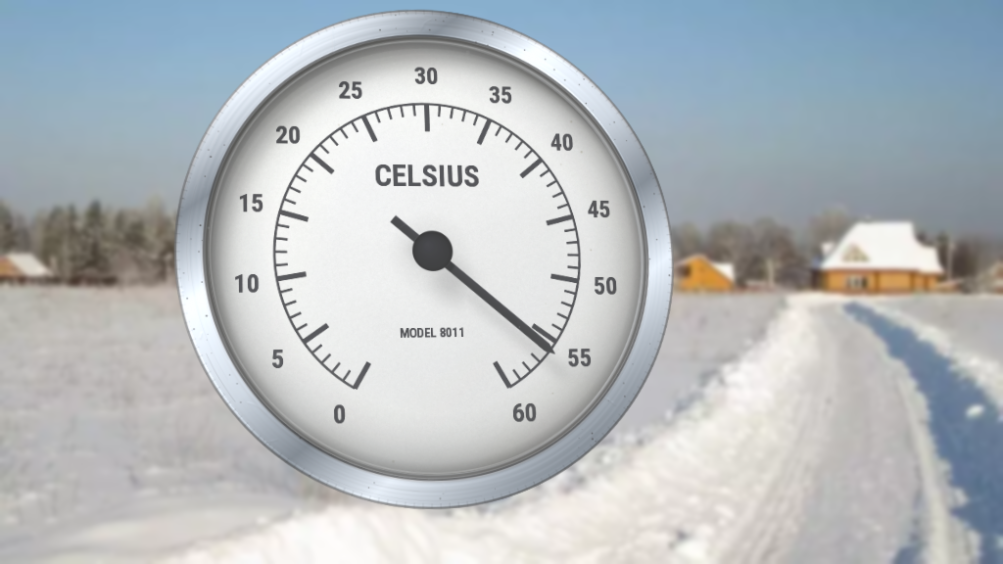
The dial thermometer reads 56; °C
